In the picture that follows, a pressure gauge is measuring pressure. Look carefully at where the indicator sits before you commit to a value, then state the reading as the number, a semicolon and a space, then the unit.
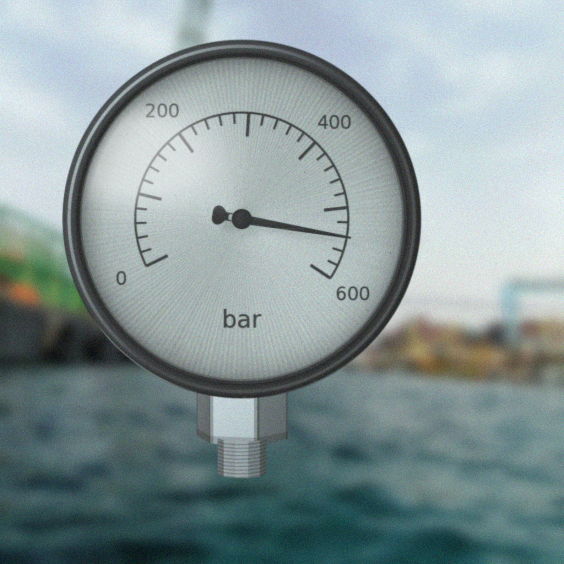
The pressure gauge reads 540; bar
